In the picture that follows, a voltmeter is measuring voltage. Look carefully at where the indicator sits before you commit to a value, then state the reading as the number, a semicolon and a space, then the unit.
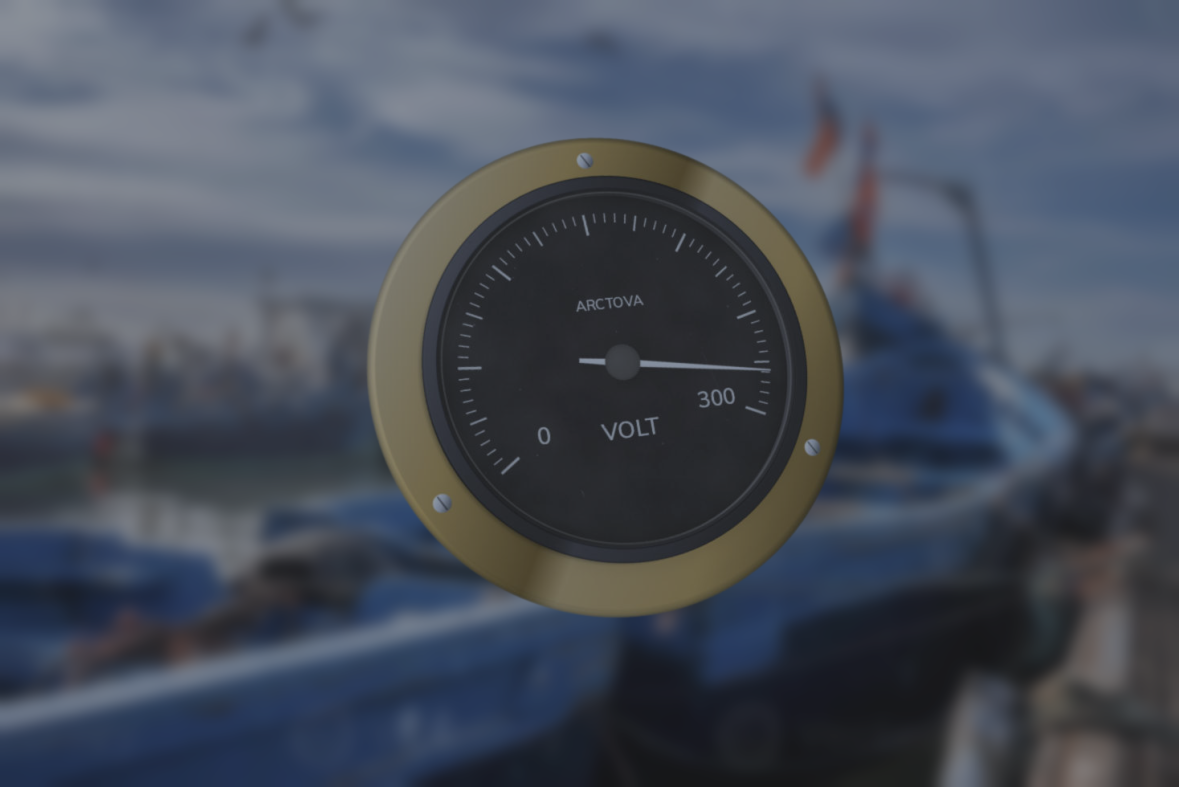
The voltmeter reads 280; V
